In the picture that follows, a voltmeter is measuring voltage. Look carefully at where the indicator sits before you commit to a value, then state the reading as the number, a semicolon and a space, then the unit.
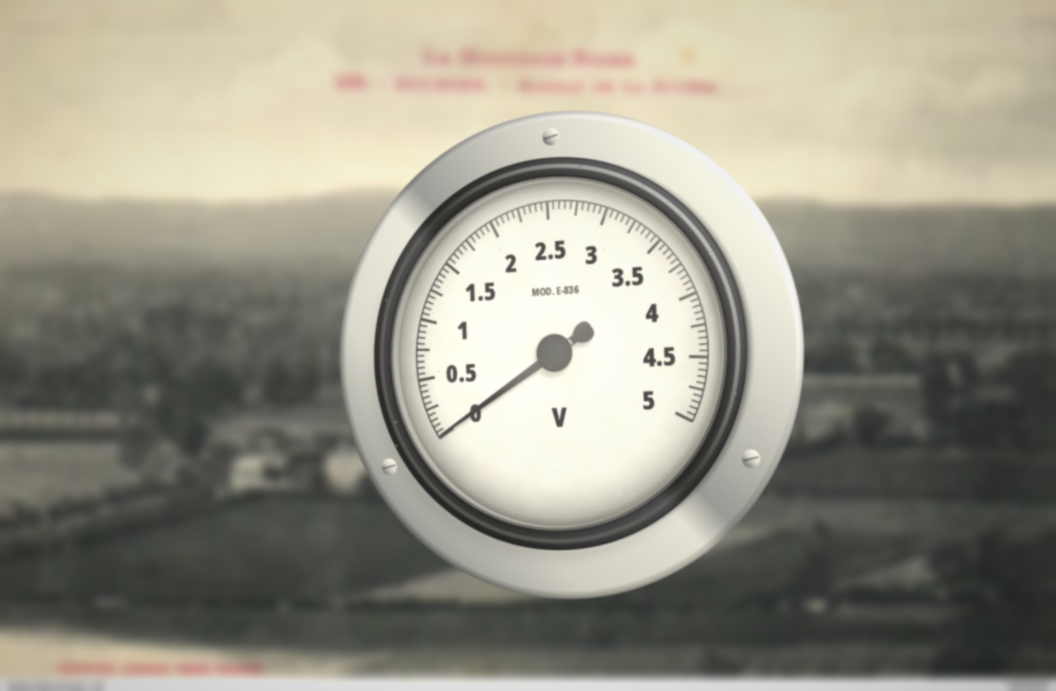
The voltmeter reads 0; V
